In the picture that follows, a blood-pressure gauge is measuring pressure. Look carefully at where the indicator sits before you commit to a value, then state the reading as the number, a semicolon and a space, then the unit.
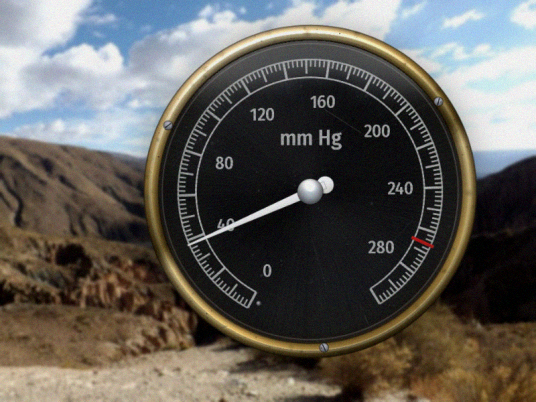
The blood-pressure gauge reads 38; mmHg
